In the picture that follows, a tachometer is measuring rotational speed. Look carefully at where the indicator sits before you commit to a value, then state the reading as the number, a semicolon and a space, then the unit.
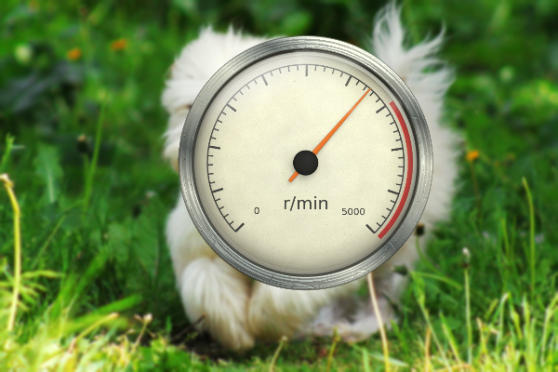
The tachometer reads 3250; rpm
